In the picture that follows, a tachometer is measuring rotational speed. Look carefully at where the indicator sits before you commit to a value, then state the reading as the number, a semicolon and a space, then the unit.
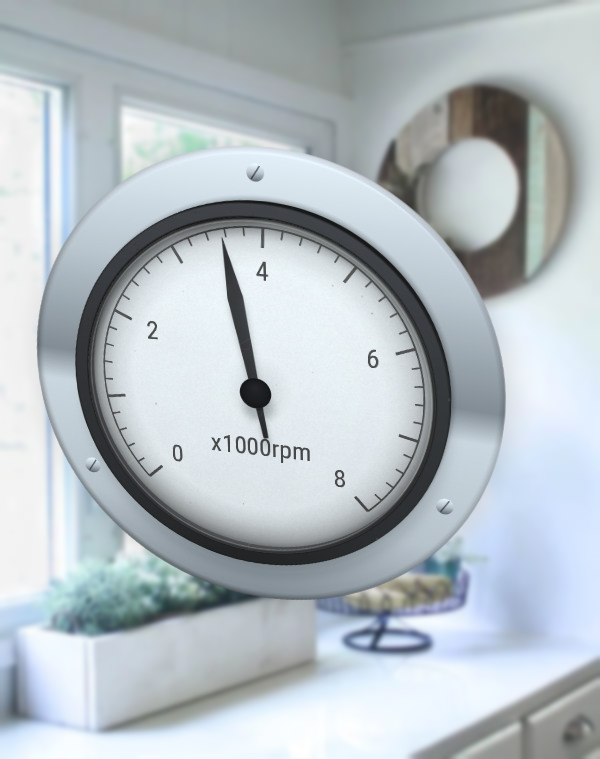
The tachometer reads 3600; rpm
